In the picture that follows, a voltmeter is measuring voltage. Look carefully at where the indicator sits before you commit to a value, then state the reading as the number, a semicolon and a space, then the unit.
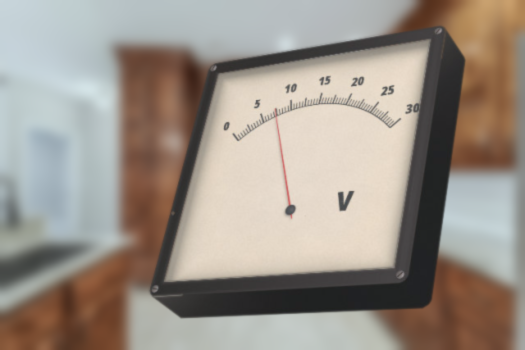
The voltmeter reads 7.5; V
